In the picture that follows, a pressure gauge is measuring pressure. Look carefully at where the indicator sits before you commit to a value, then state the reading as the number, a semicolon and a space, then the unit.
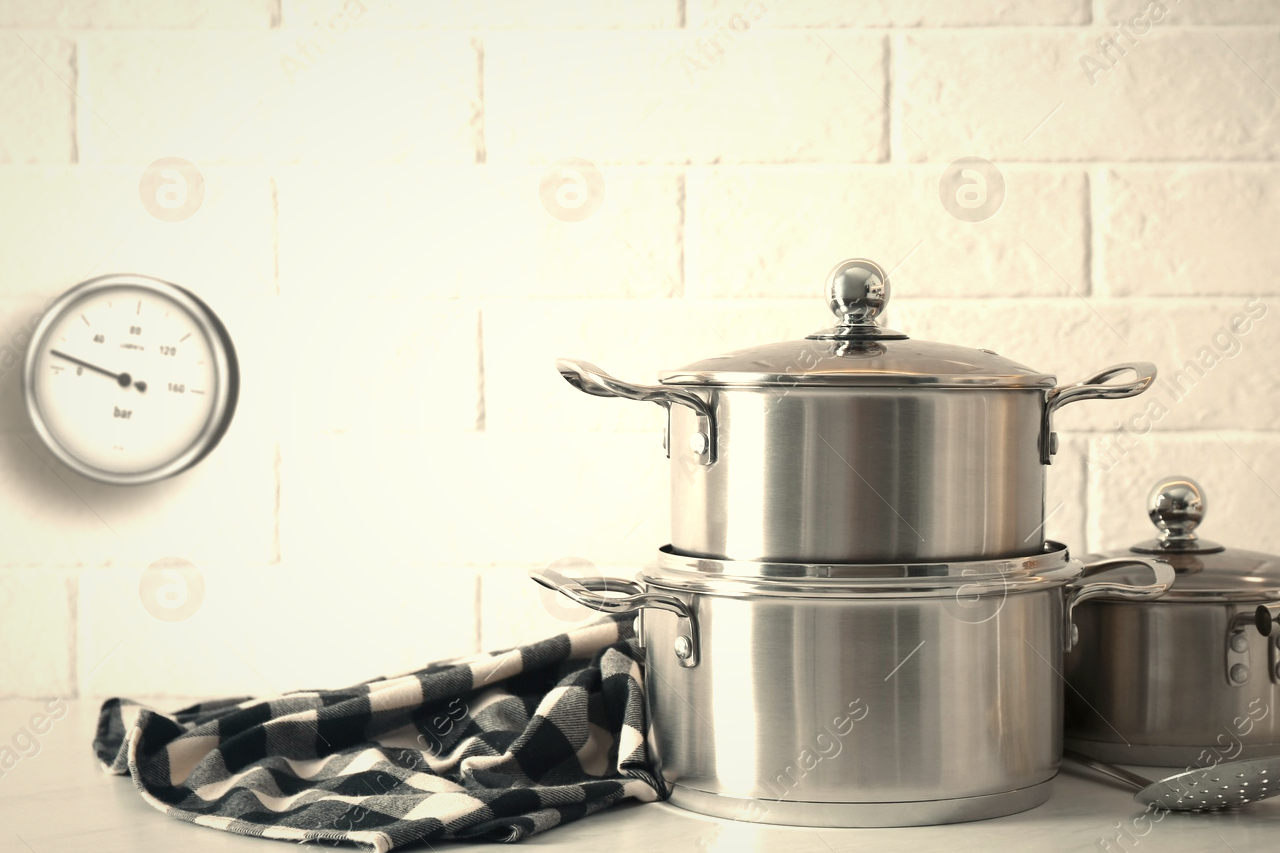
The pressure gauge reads 10; bar
